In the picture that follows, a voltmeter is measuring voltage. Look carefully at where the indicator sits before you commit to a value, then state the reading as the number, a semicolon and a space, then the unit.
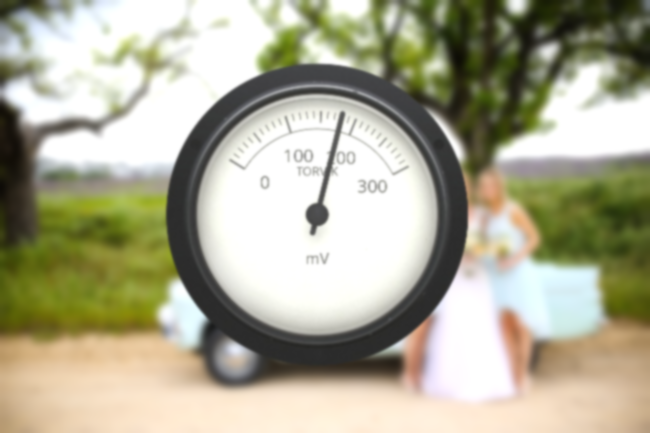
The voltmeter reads 180; mV
